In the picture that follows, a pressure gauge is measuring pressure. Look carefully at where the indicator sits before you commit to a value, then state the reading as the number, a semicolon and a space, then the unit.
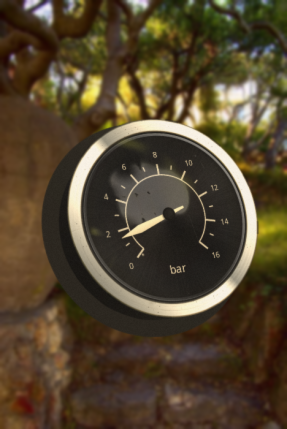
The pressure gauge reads 1.5; bar
